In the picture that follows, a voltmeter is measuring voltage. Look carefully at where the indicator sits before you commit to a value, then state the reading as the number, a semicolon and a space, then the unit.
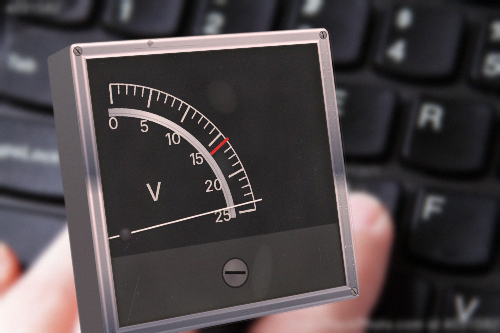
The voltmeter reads 24; V
